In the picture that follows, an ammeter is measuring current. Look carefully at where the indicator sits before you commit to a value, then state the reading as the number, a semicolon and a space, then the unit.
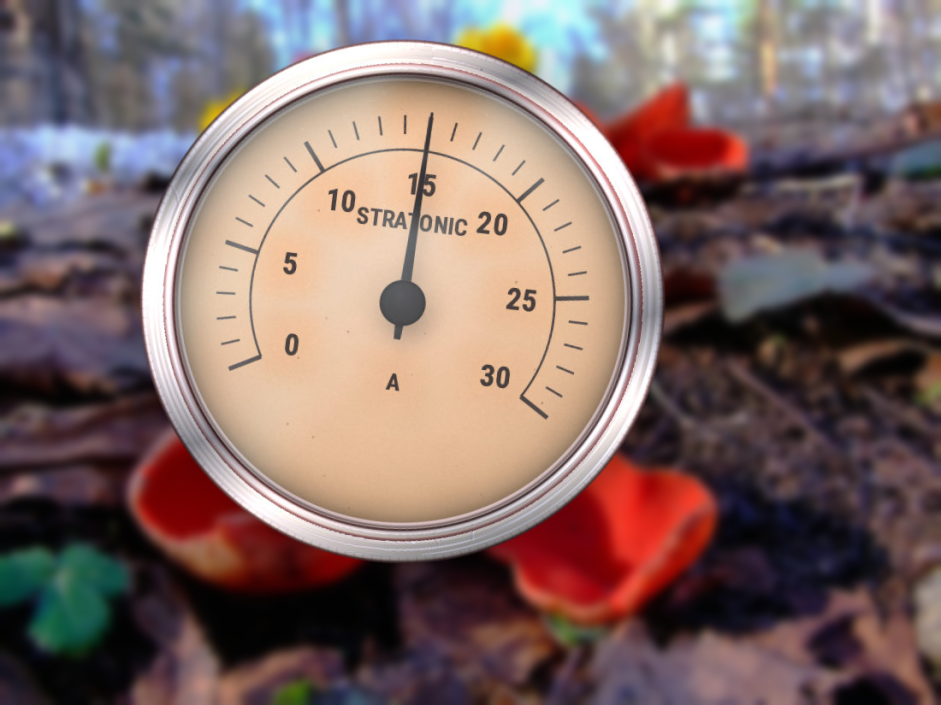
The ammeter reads 15; A
